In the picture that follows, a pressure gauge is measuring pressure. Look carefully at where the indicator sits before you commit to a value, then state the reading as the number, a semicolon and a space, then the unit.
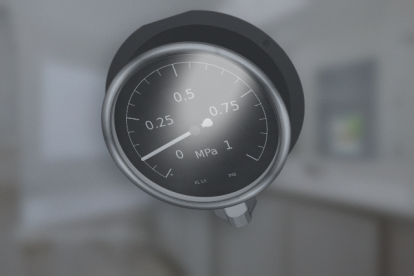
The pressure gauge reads 0.1; MPa
